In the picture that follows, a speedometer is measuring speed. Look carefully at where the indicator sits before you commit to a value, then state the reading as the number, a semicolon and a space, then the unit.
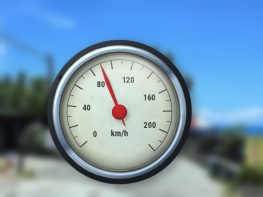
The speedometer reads 90; km/h
